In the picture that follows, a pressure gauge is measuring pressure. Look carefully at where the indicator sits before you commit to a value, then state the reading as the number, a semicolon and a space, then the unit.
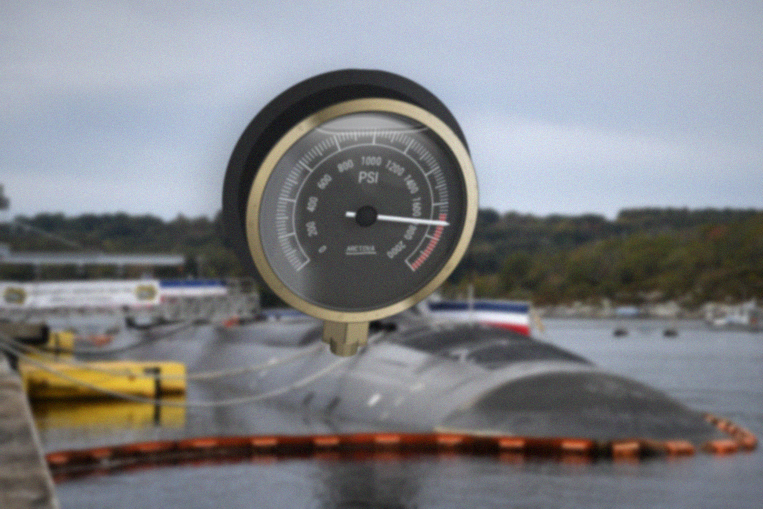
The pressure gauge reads 1700; psi
